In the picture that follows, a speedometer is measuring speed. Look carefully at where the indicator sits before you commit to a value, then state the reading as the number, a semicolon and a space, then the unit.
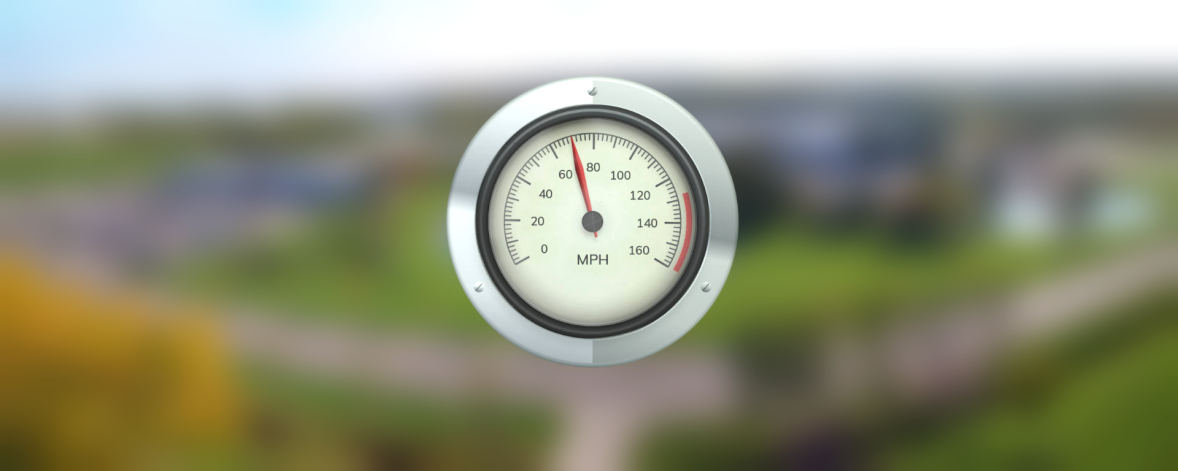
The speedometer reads 70; mph
